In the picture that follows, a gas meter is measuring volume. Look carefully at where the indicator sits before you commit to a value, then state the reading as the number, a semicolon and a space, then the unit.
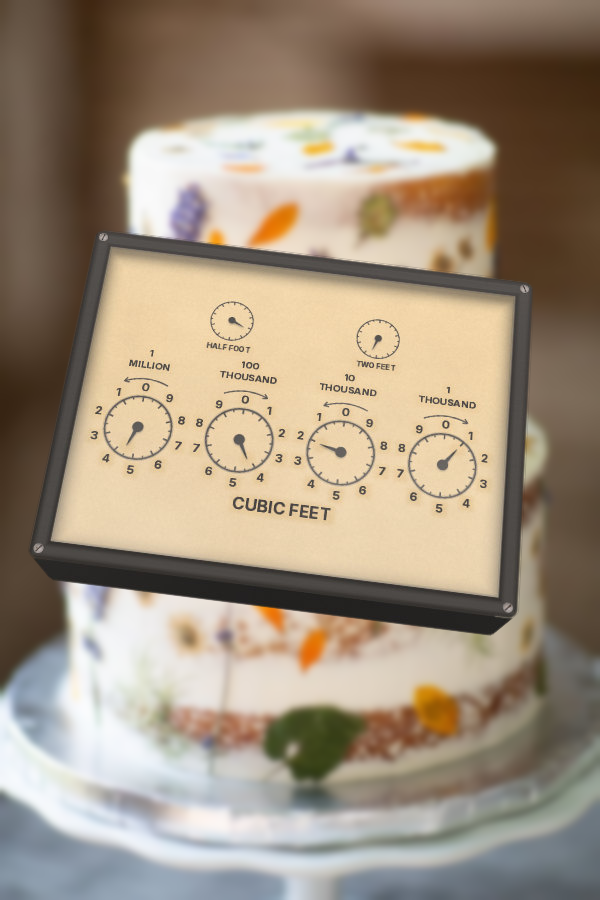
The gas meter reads 442100; ft³
